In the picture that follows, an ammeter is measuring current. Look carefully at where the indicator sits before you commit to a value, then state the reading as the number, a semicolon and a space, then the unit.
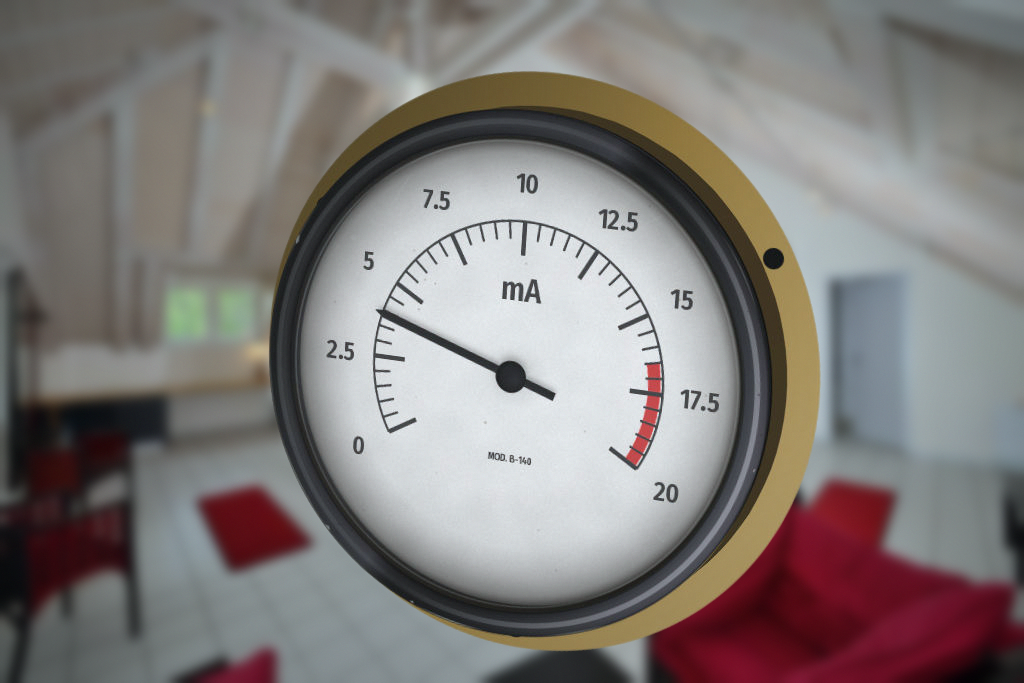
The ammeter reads 4; mA
